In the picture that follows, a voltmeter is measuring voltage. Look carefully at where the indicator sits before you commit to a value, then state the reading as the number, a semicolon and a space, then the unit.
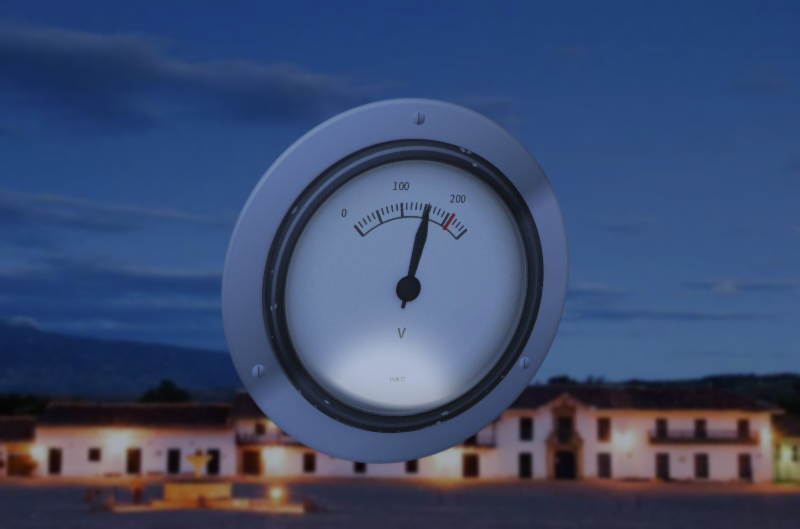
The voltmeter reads 150; V
